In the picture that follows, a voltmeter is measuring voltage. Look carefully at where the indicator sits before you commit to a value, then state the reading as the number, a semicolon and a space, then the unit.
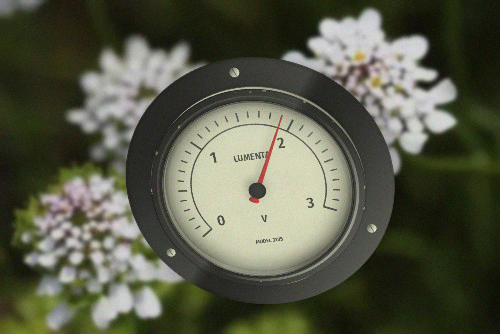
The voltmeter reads 1.9; V
